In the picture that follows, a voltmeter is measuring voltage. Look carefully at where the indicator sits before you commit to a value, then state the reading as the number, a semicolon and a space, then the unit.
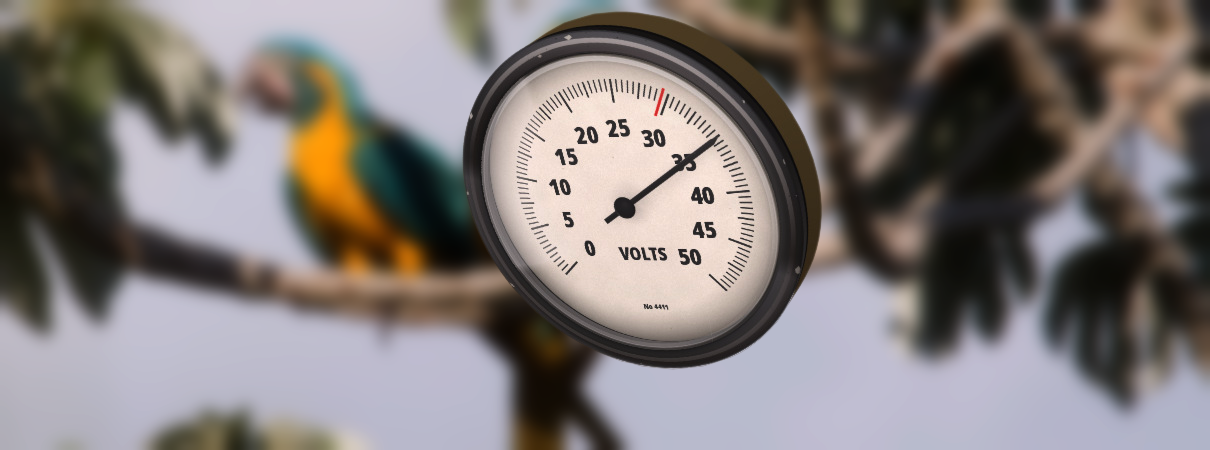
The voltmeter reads 35; V
